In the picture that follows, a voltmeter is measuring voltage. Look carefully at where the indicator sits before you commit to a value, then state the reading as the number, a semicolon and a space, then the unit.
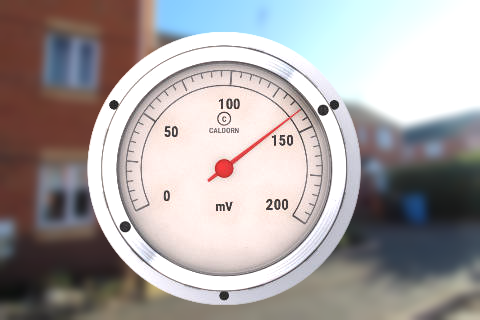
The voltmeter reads 140; mV
